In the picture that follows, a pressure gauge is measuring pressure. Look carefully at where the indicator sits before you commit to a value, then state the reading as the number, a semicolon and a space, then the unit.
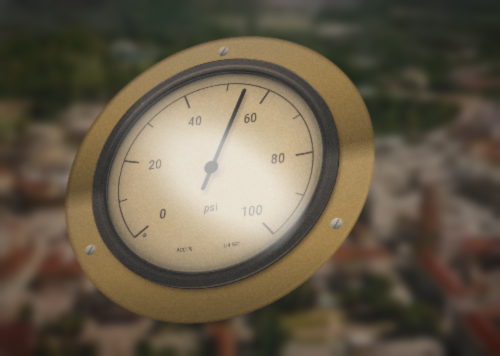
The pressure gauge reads 55; psi
